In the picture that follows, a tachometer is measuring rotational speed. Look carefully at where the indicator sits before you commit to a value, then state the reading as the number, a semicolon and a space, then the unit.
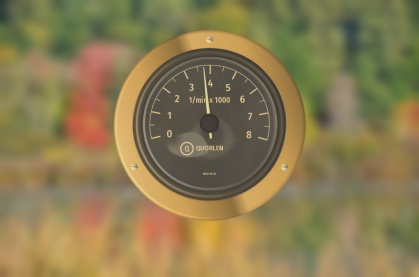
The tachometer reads 3750; rpm
